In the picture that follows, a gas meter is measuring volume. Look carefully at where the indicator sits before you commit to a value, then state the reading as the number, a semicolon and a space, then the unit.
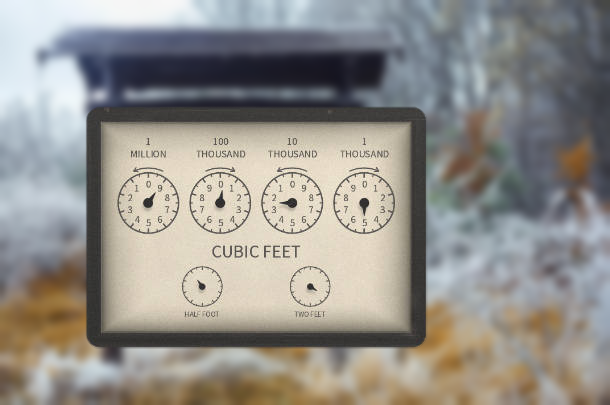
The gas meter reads 902500; ft³
